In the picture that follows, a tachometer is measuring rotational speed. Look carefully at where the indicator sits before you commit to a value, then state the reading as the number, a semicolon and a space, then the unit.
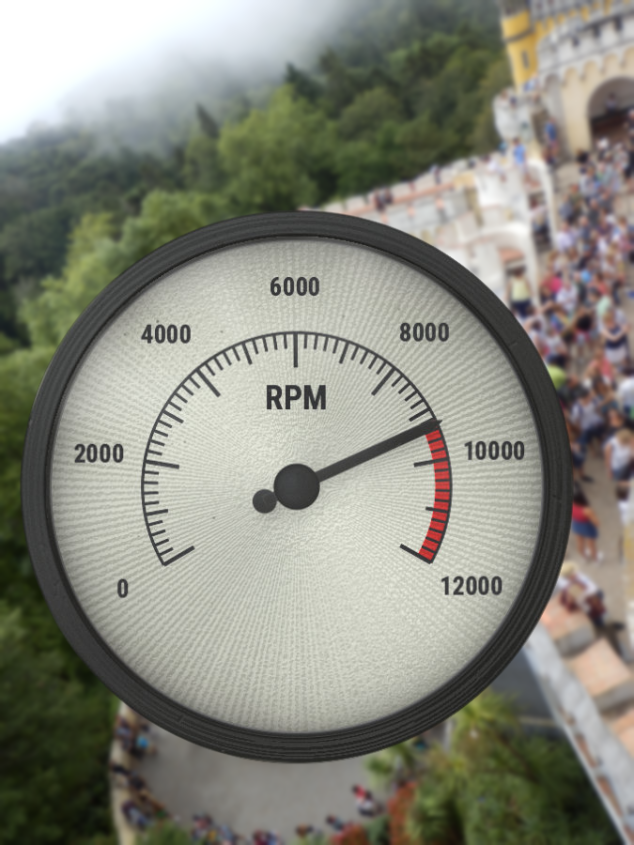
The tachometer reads 9300; rpm
